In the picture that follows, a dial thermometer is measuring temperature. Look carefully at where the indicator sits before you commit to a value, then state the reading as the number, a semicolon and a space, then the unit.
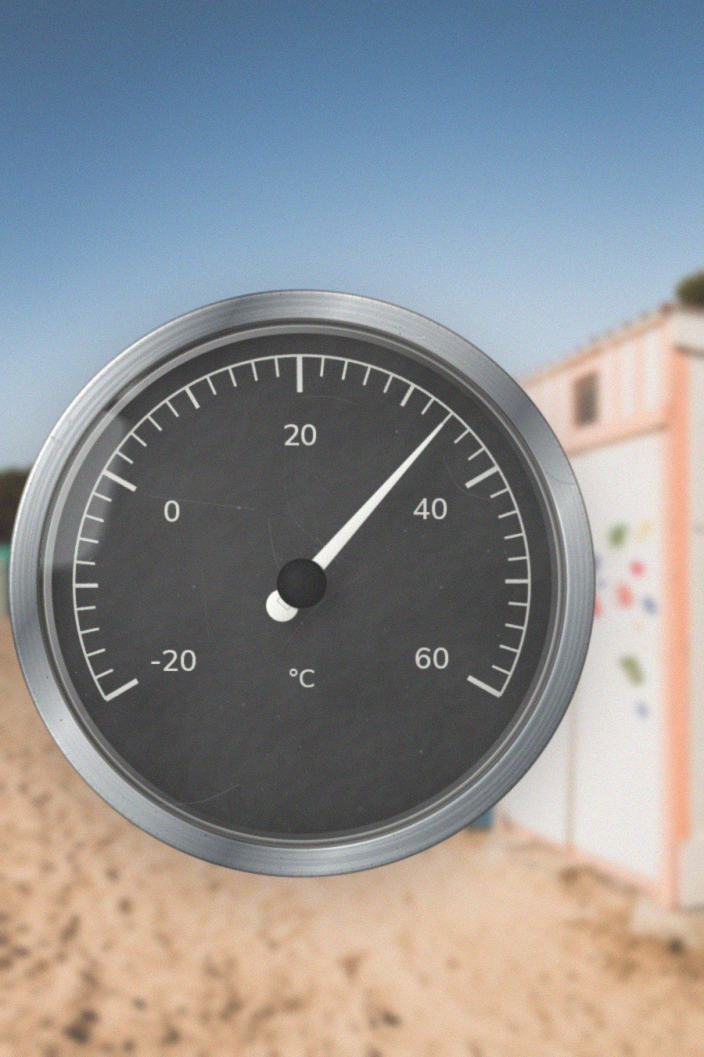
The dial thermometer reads 34; °C
